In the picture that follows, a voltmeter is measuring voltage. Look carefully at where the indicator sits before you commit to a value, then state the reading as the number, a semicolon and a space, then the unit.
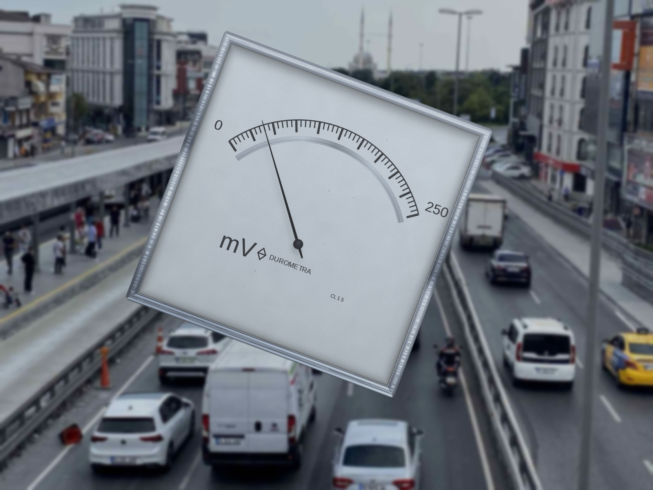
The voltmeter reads 40; mV
